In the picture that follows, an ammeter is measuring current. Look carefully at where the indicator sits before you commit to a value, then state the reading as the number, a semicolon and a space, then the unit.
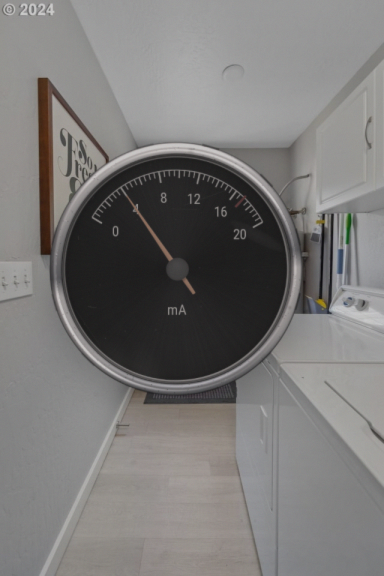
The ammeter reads 4; mA
